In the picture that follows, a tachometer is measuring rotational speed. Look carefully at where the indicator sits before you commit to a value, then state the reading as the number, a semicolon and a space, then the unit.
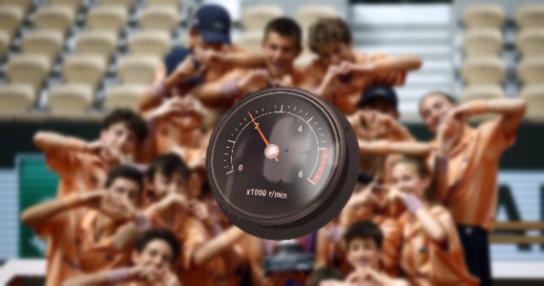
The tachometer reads 2000; rpm
